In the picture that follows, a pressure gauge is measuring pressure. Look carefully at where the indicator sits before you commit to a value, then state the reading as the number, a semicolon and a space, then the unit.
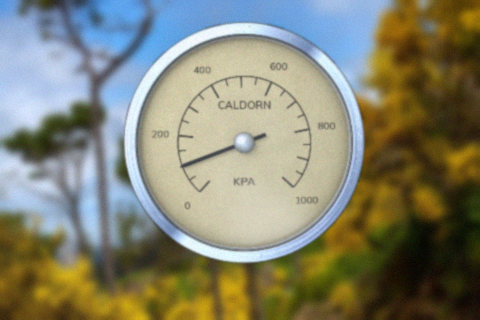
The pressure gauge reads 100; kPa
